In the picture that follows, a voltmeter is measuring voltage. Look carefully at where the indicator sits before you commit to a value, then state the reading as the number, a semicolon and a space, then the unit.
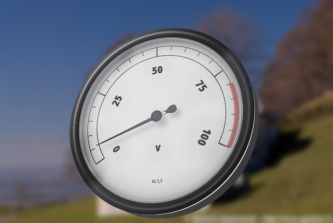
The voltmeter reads 5; V
